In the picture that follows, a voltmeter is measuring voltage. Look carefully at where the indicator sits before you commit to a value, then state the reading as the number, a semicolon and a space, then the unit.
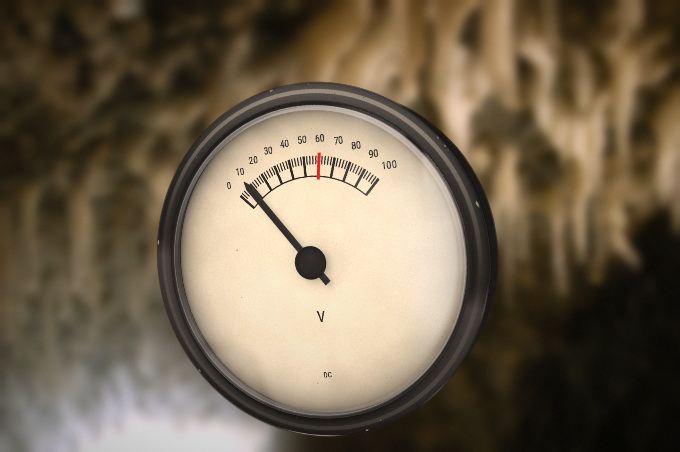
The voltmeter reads 10; V
